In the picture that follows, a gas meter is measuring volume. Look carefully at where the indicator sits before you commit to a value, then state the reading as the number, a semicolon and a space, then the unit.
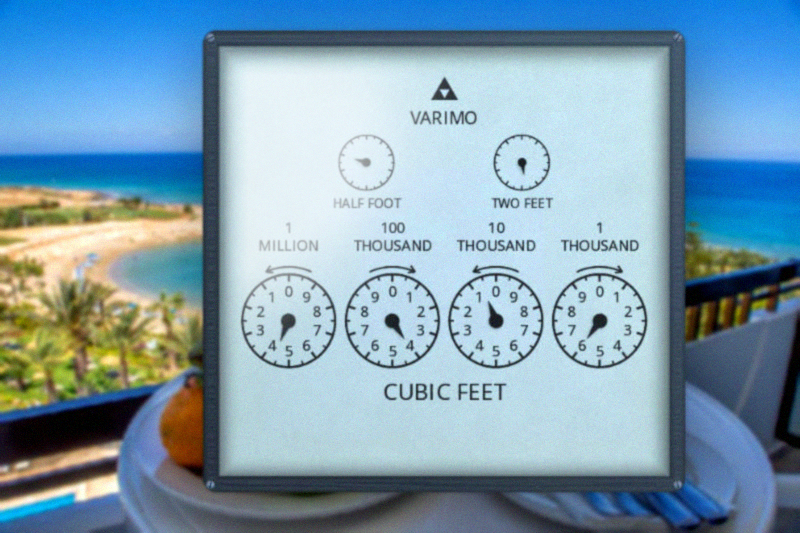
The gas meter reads 440600; ft³
